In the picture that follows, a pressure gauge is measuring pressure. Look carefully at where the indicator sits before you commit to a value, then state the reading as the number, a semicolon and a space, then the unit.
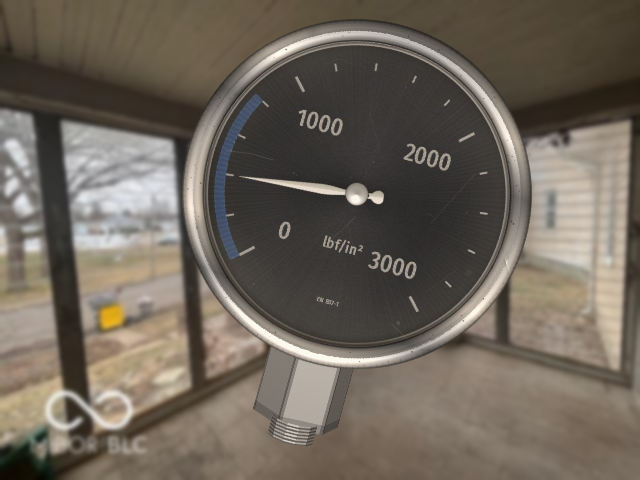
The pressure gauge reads 400; psi
